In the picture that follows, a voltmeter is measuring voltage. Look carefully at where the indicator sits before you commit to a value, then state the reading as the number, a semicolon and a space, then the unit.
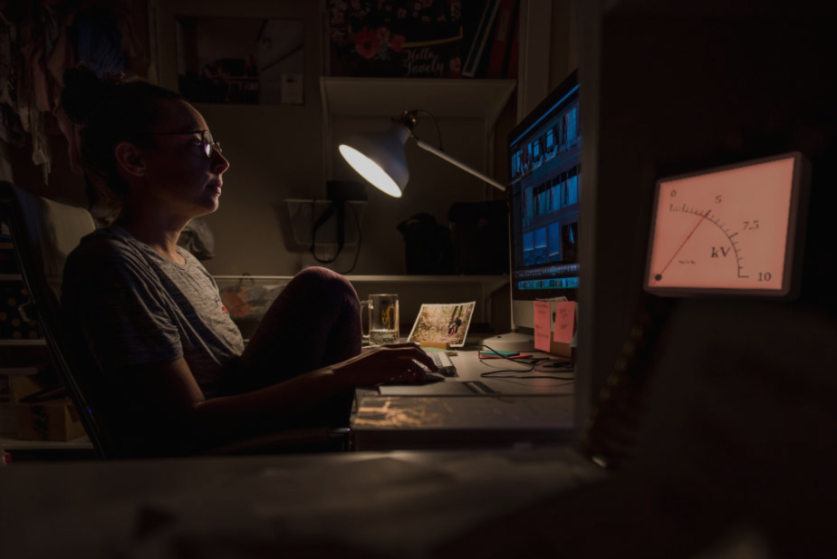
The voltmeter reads 5; kV
